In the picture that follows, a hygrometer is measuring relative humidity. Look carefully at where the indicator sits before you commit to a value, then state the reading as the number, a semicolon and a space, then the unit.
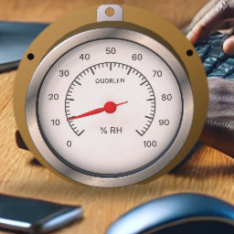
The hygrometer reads 10; %
